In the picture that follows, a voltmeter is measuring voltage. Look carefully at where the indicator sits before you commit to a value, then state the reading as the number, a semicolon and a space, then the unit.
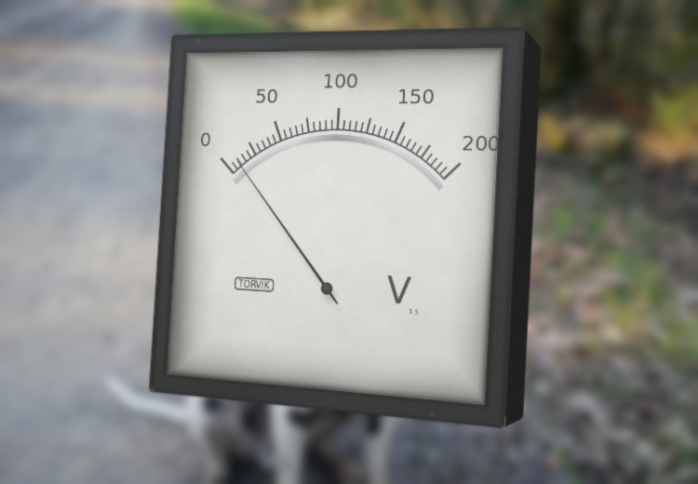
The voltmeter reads 10; V
